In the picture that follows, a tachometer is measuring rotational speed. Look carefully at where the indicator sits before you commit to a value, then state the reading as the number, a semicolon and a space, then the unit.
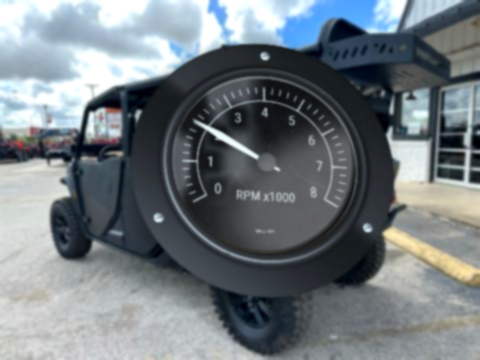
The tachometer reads 2000; rpm
